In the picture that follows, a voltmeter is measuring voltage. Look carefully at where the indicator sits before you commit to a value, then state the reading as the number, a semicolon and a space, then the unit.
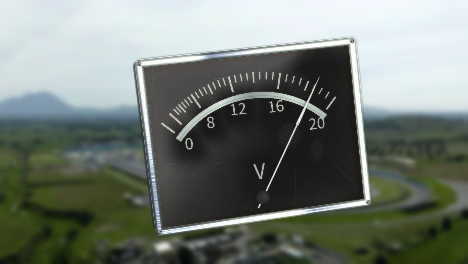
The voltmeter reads 18.5; V
